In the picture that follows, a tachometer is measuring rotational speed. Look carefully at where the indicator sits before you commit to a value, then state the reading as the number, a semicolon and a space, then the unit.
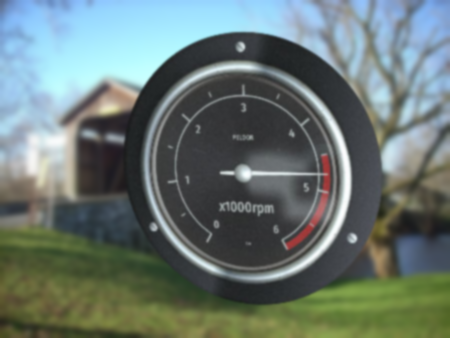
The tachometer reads 4750; rpm
